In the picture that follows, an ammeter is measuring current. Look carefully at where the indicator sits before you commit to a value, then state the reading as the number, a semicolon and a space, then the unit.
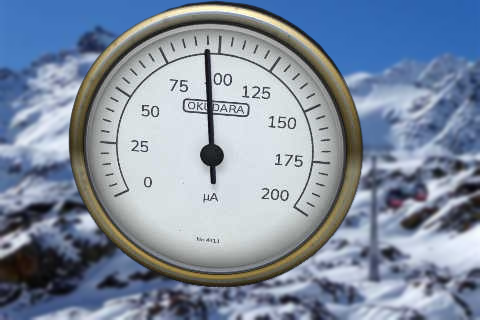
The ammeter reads 95; µA
